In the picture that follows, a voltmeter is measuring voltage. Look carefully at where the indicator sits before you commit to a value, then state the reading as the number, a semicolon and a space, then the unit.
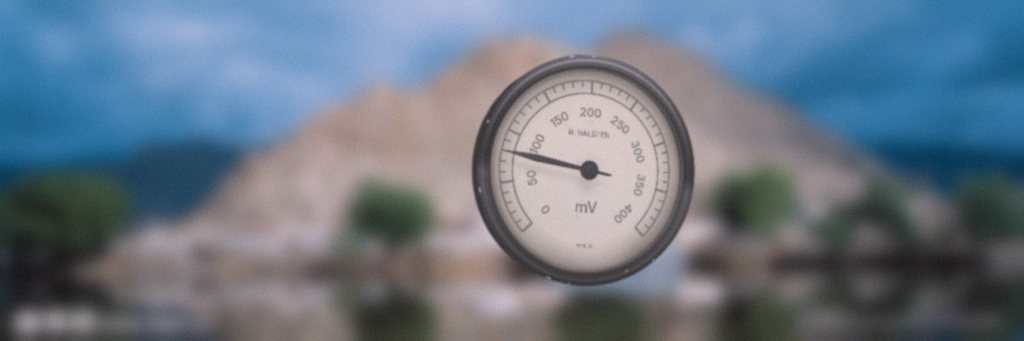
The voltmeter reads 80; mV
